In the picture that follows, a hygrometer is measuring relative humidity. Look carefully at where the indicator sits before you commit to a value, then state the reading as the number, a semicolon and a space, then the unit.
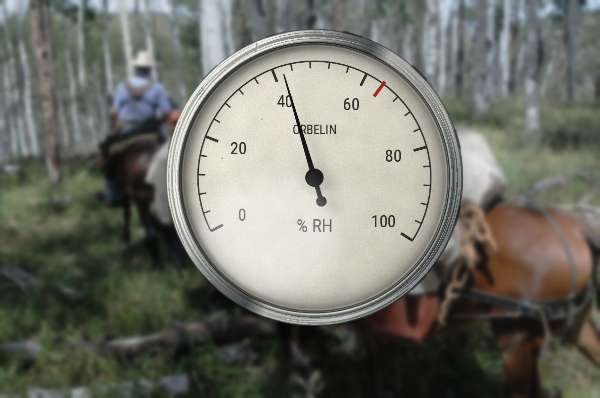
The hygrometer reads 42; %
